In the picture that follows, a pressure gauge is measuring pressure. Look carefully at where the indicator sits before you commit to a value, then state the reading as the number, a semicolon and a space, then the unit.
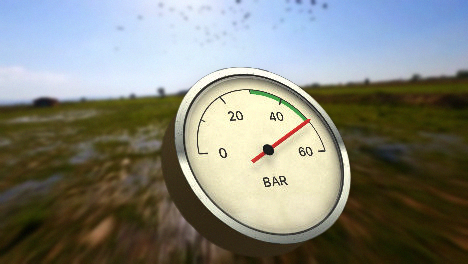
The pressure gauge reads 50; bar
